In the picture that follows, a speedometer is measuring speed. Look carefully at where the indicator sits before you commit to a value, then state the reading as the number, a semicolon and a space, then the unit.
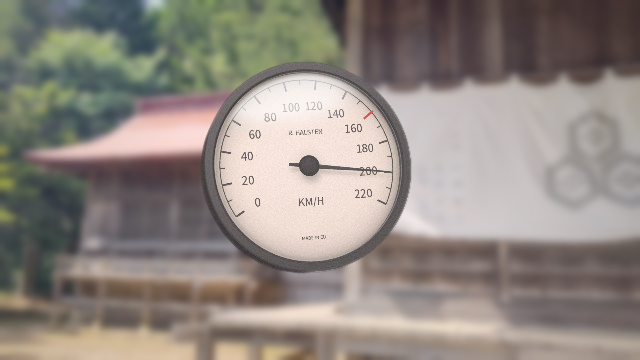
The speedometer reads 200; km/h
